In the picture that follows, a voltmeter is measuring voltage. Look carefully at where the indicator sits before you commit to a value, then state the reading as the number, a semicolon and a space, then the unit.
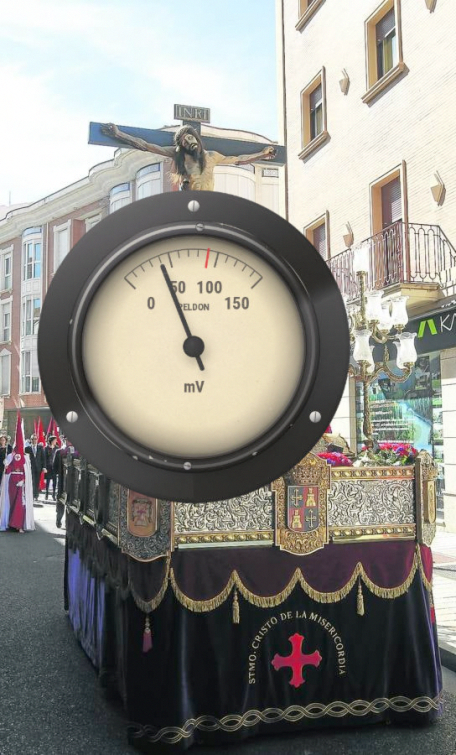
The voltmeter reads 40; mV
